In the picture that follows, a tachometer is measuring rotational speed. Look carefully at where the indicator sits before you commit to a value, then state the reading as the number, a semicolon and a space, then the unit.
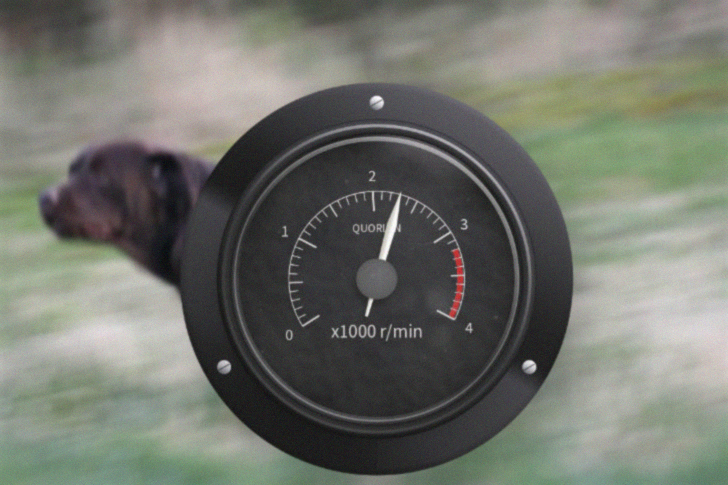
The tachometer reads 2300; rpm
